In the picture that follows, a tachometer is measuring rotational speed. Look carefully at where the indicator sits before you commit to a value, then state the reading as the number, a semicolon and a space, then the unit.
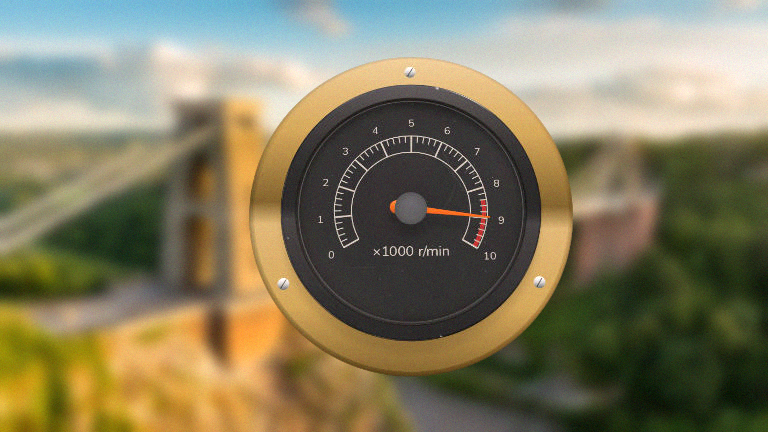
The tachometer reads 9000; rpm
